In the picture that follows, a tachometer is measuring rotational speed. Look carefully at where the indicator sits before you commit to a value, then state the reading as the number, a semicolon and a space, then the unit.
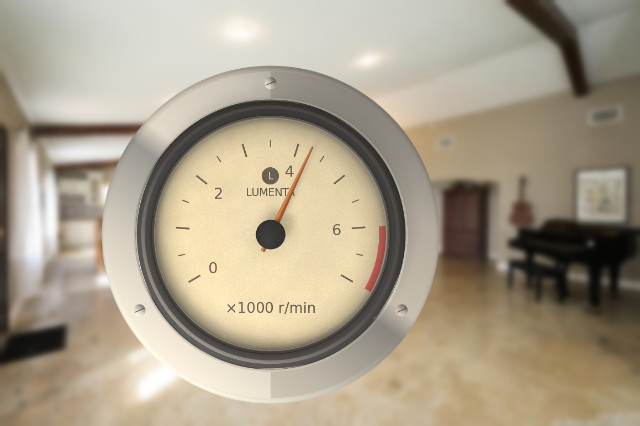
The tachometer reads 4250; rpm
